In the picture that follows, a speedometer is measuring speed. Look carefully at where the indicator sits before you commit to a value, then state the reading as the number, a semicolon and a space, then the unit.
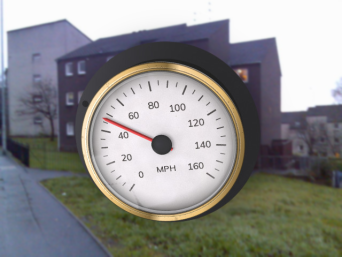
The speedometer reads 47.5; mph
